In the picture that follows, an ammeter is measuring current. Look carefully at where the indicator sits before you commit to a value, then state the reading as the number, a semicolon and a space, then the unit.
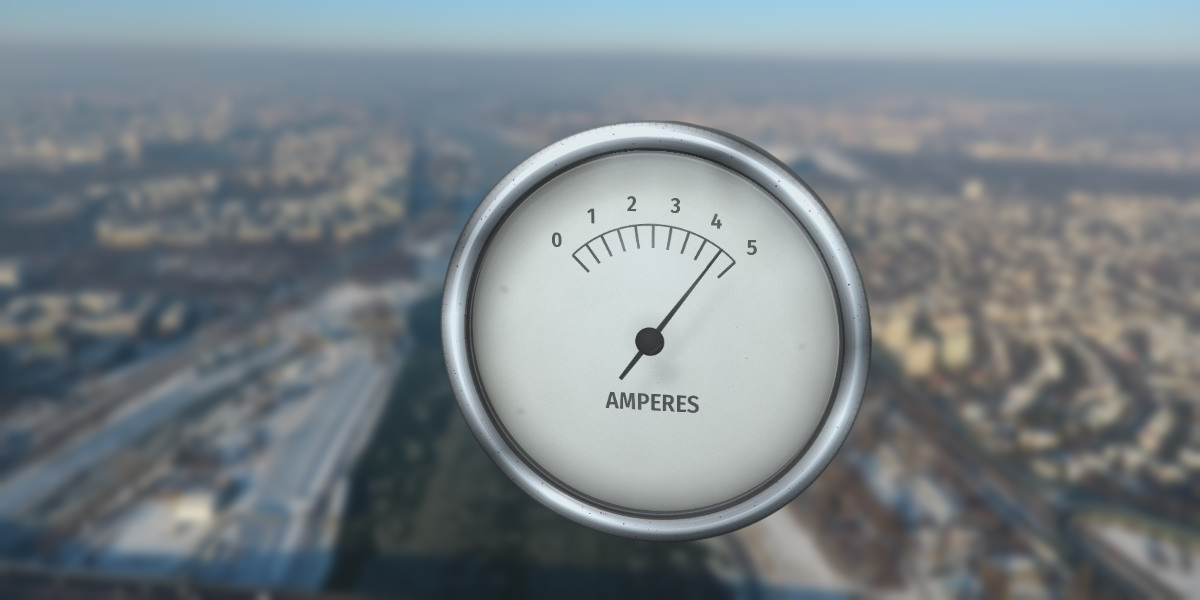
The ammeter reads 4.5; A
